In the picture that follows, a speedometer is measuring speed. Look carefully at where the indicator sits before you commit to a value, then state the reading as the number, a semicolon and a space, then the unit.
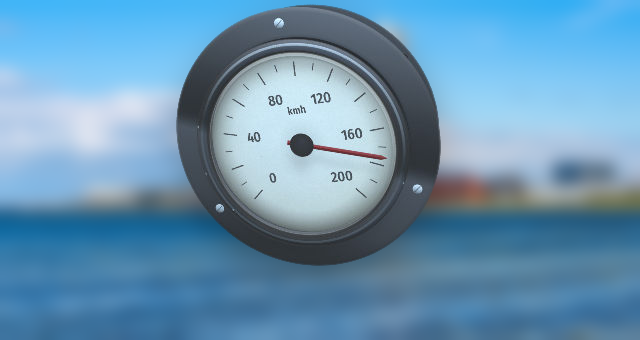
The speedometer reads 175; km/h
